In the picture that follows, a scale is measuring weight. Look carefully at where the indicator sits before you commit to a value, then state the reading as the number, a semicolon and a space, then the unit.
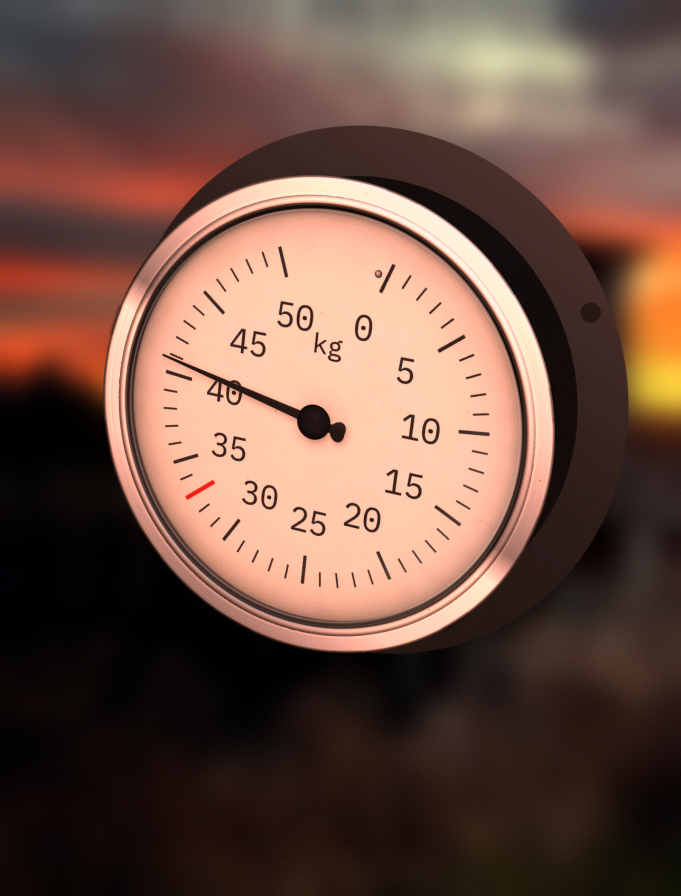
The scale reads 41; kg
